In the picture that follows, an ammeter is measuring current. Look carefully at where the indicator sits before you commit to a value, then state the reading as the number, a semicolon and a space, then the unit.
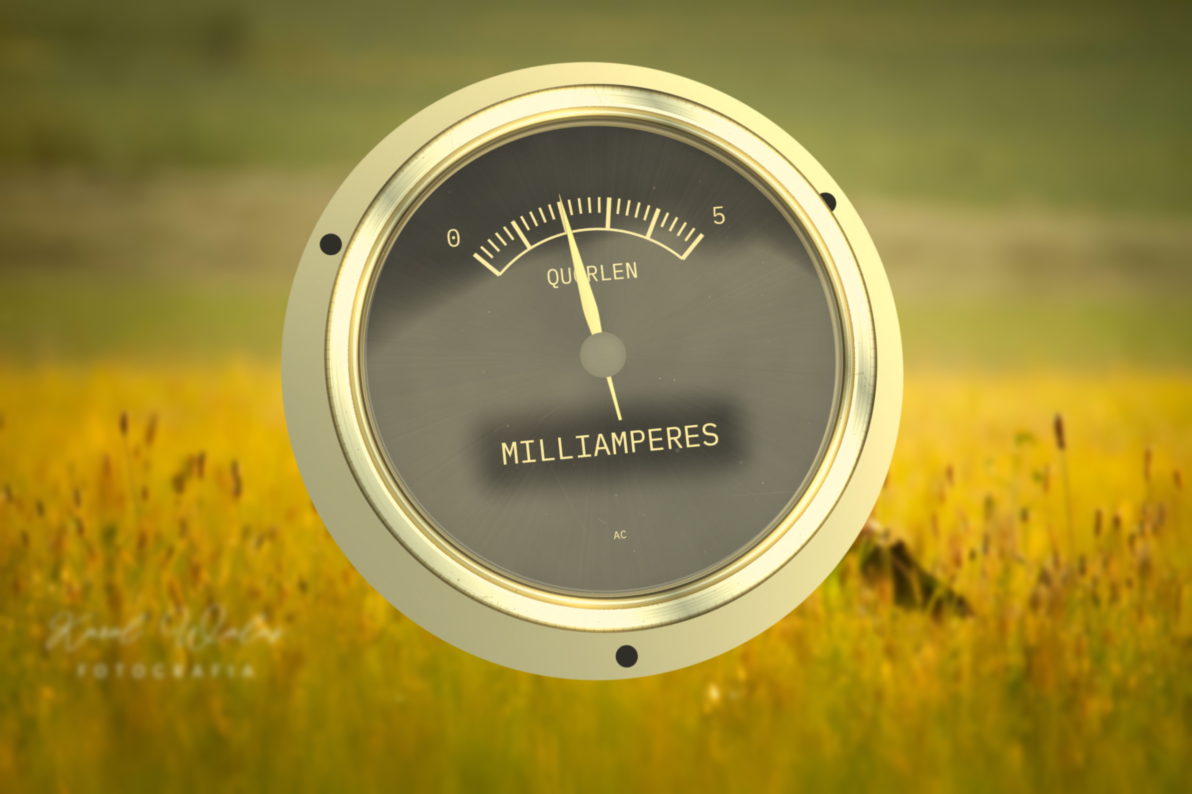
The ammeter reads 2; mA
